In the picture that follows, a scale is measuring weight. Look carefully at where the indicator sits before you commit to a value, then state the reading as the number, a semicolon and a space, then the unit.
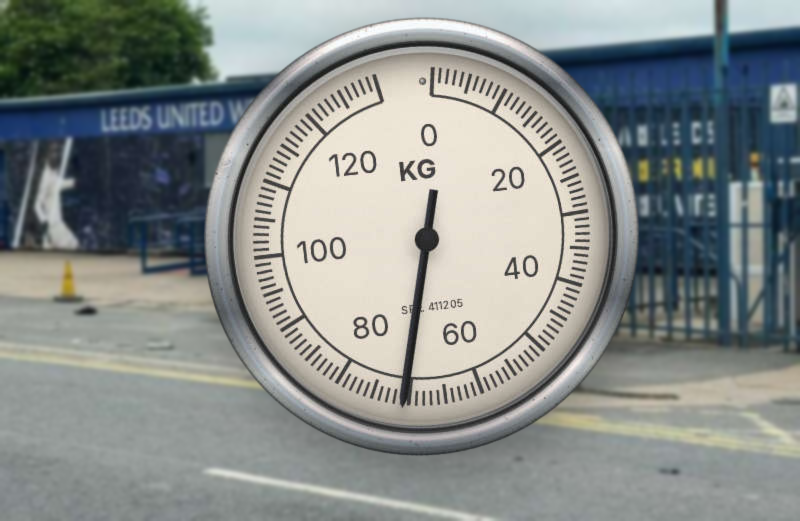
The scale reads 71; kg
